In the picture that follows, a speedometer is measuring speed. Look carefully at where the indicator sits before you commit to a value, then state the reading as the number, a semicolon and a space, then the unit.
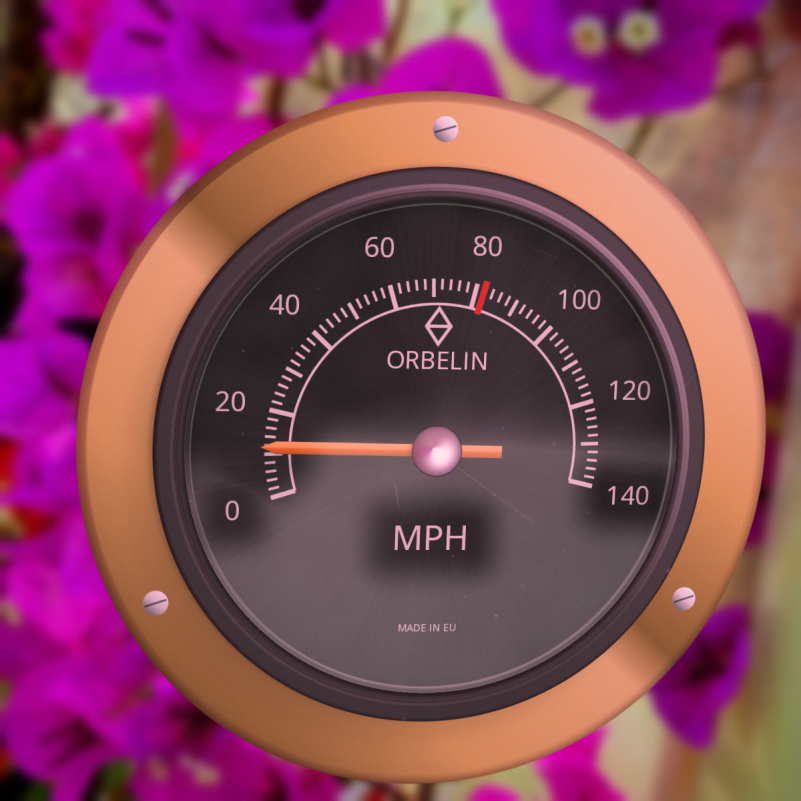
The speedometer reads 12; mph
